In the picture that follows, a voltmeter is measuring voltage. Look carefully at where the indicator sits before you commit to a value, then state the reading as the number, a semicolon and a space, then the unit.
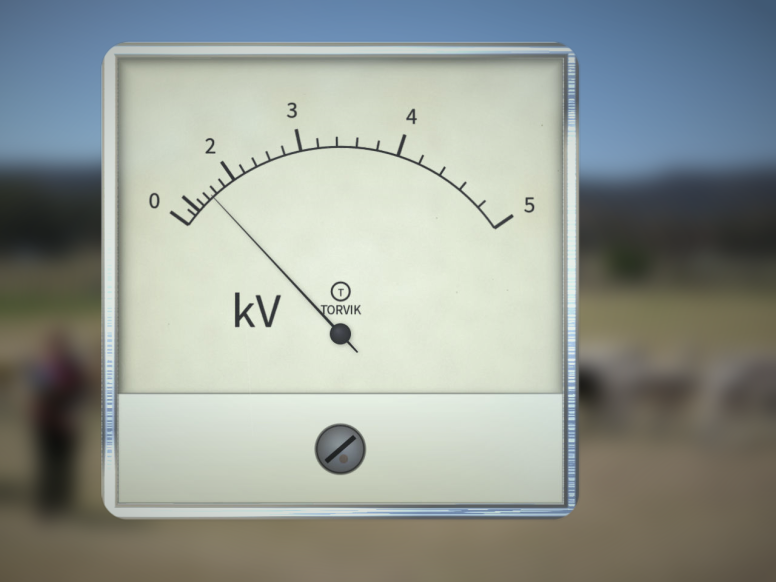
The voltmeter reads 1.5; kV
